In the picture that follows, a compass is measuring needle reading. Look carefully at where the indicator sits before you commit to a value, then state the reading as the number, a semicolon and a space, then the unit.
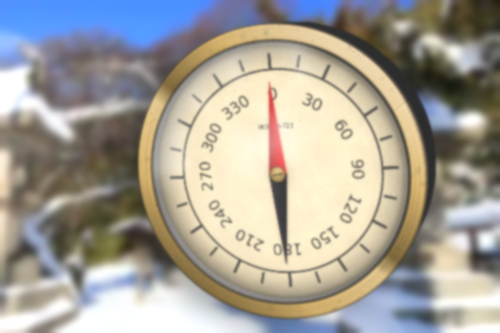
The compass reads 0; °
